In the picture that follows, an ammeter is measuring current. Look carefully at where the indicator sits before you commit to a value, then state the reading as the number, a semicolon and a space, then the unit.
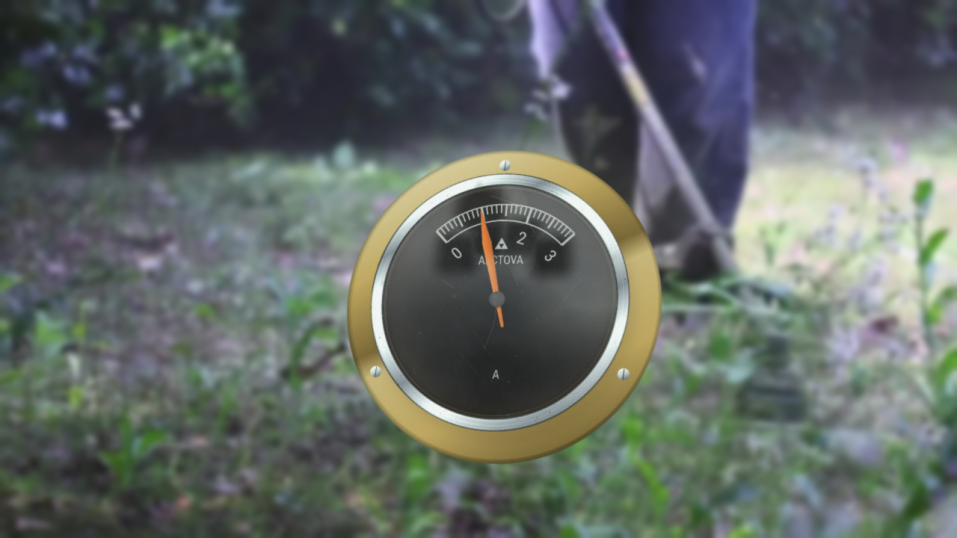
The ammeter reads 1; A
